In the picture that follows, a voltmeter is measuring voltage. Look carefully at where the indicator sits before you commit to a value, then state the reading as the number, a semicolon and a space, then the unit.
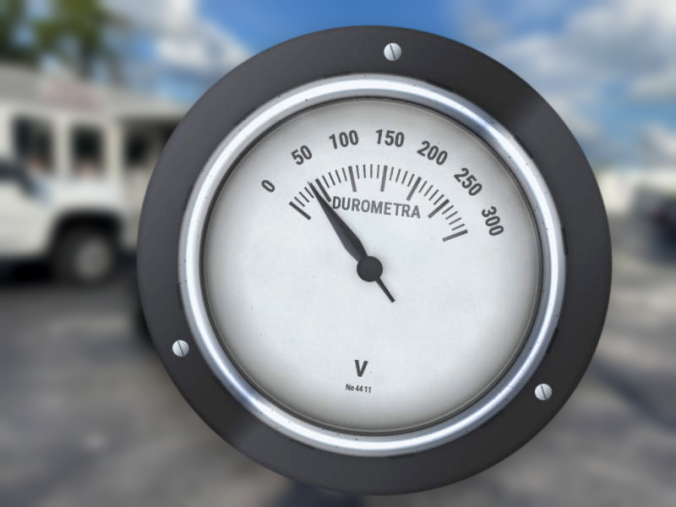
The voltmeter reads 40; V
